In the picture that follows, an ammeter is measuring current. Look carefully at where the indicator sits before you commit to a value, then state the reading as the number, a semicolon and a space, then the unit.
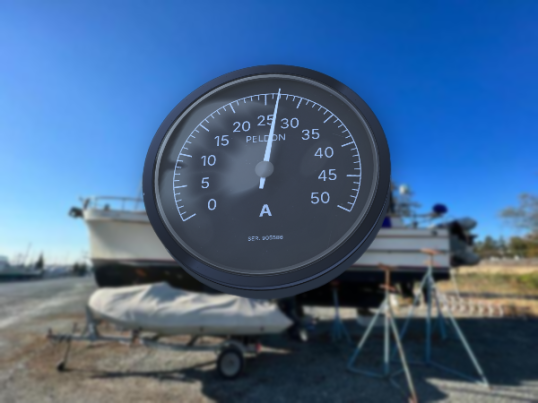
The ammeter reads 27; A
